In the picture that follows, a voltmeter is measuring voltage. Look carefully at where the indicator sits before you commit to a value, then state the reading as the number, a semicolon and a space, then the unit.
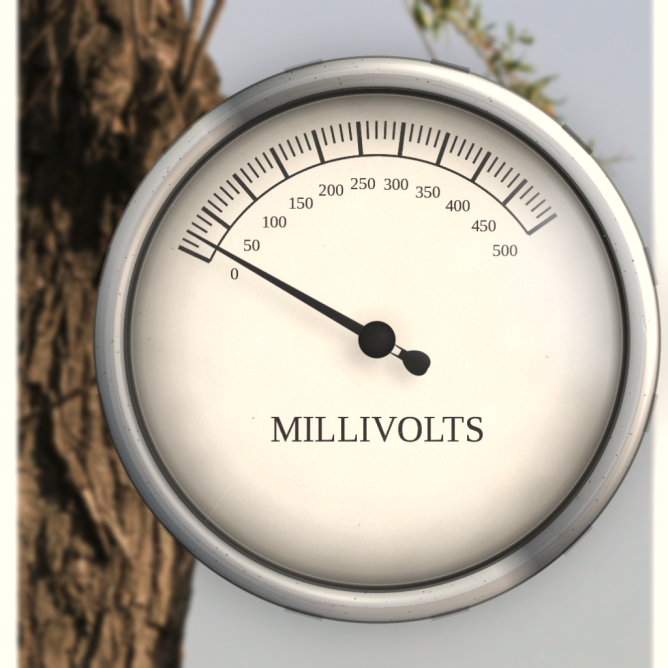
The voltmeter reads 20; mV
